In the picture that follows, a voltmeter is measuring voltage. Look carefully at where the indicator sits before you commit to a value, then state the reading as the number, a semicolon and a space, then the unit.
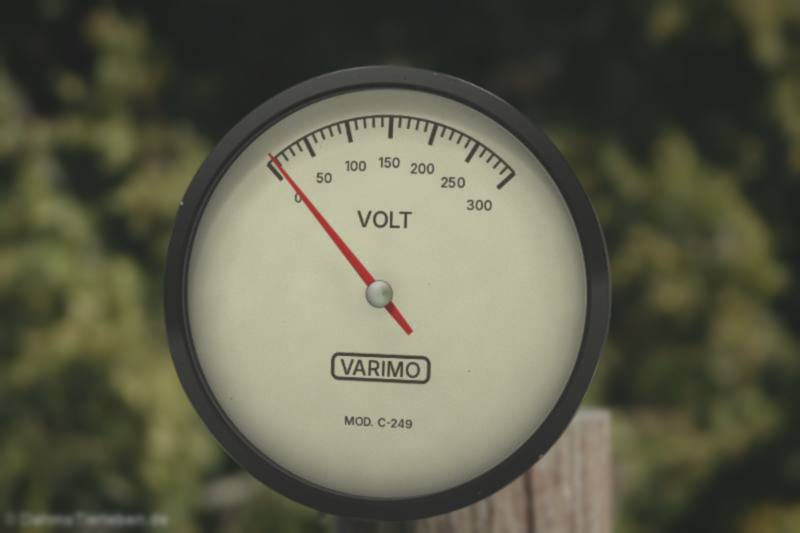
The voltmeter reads 10; V
